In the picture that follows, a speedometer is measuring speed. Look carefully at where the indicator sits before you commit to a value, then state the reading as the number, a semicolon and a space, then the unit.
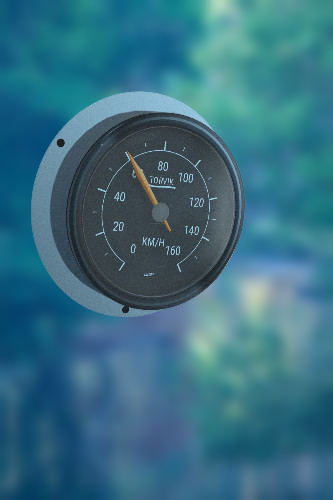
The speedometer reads 60; km/h
